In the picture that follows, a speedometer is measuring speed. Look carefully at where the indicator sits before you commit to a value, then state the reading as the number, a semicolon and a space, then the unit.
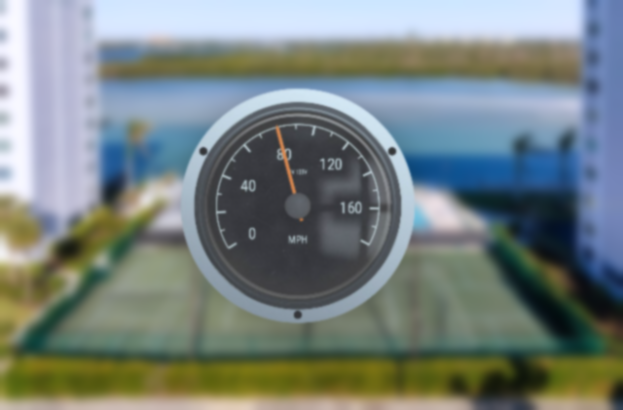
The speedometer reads 80; mph
